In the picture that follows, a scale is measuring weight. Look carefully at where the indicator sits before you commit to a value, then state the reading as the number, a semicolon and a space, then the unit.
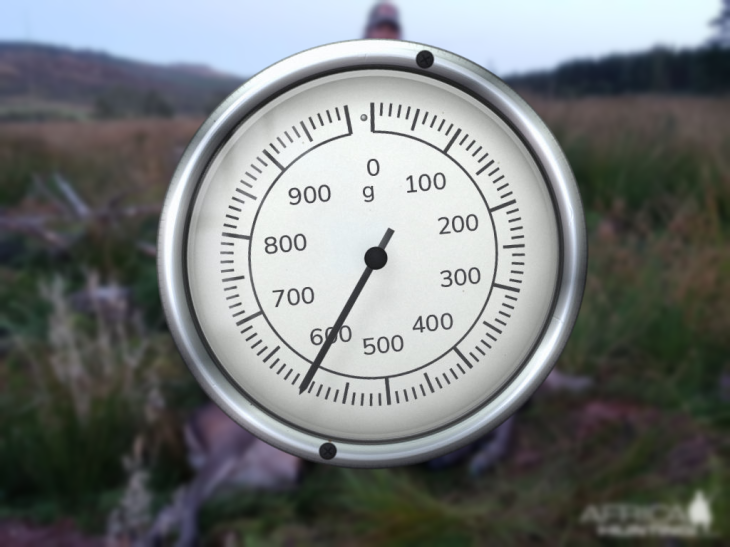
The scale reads 600; g
